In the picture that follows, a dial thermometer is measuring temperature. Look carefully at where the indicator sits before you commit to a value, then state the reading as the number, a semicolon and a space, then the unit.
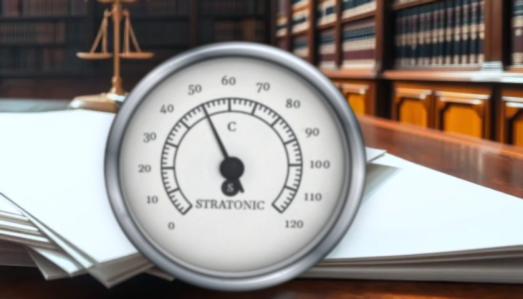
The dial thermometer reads 50; °C
